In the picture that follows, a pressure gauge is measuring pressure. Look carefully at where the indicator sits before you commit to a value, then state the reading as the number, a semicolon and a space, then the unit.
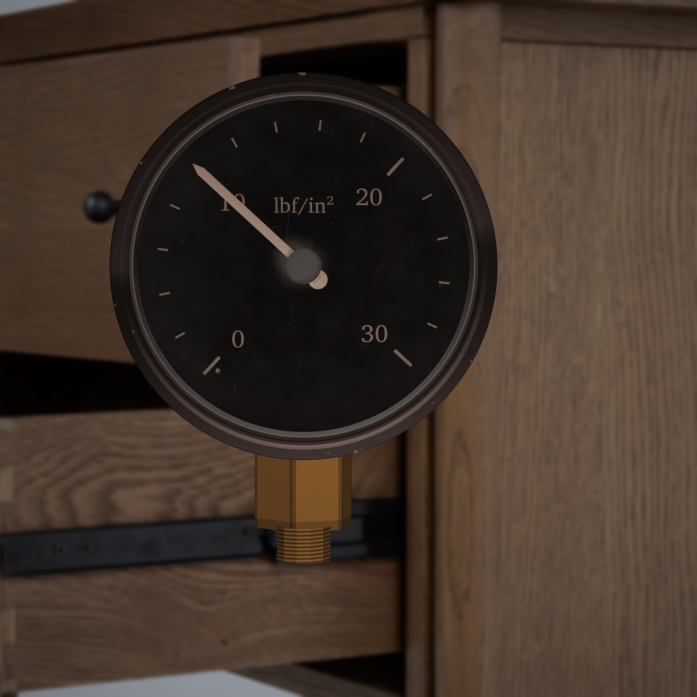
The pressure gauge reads 10; psi
